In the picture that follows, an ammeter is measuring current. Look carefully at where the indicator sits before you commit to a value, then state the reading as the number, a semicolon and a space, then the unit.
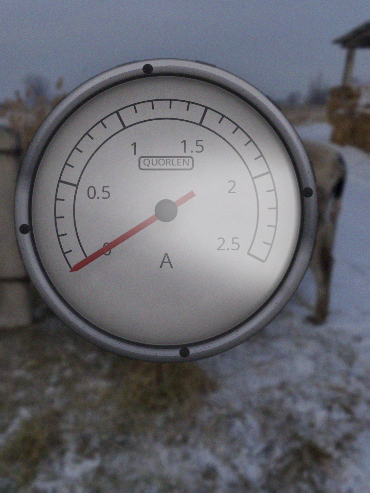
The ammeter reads 0; A
